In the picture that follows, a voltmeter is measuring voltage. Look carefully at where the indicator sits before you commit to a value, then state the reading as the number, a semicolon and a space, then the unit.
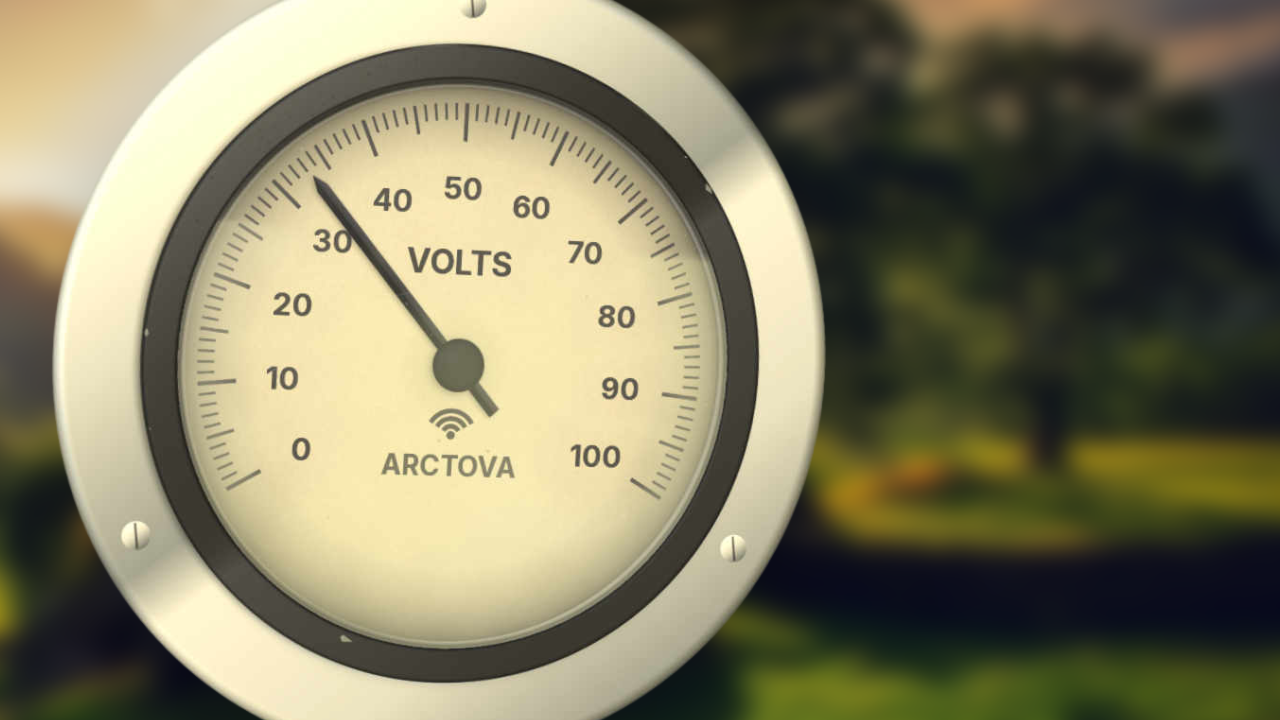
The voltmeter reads 33; V
